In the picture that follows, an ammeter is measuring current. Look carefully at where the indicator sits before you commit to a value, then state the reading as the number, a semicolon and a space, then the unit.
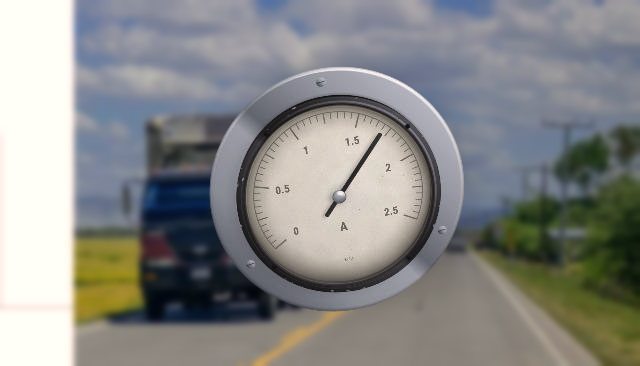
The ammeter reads 1.7; A
